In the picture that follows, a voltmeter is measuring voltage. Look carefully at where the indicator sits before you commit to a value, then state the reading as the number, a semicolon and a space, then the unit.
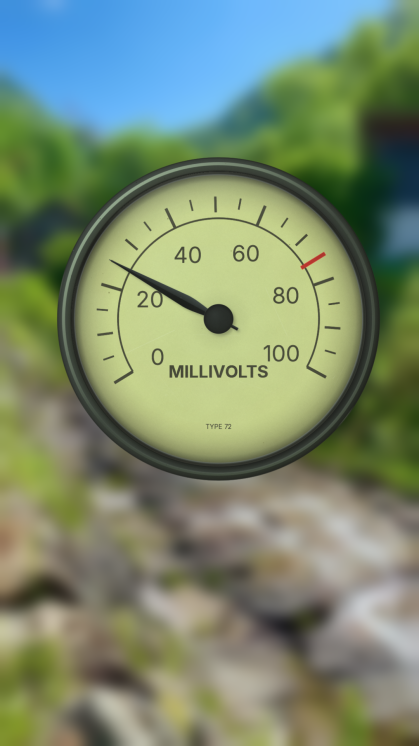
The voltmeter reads 25; mV
